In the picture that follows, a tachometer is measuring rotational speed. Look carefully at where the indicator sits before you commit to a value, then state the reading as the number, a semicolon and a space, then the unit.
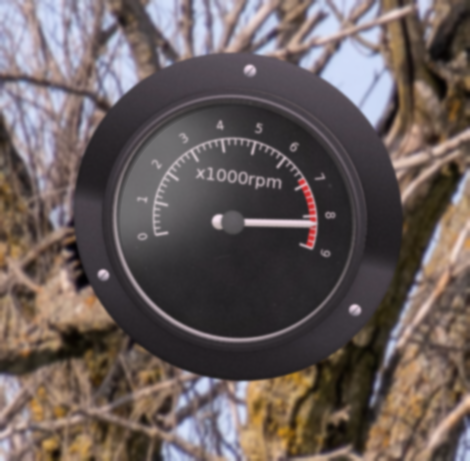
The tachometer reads 8200; rpm
